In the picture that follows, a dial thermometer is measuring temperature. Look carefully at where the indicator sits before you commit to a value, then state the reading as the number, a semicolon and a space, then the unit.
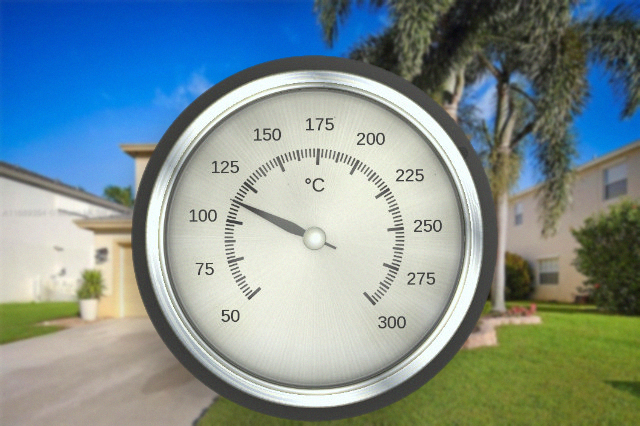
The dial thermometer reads 112.5; °C
